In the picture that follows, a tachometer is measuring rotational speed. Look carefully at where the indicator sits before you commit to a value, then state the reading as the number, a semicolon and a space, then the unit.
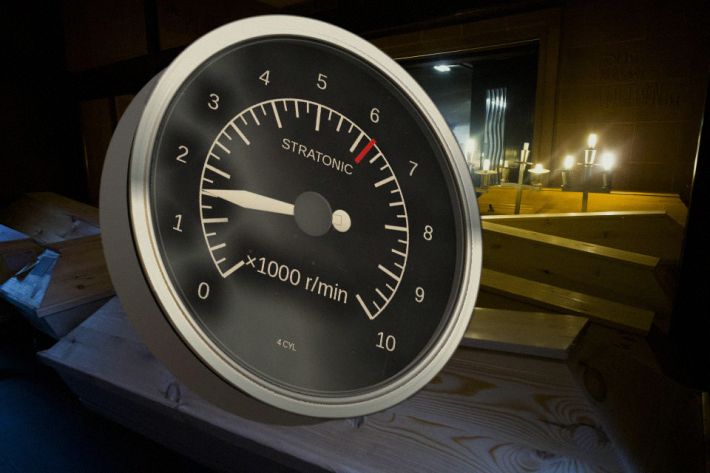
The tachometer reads 1500; rpm
